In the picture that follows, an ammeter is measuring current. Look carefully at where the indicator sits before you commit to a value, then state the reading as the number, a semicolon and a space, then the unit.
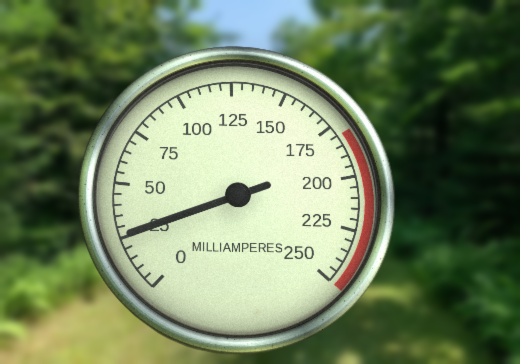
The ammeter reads 25; mA
